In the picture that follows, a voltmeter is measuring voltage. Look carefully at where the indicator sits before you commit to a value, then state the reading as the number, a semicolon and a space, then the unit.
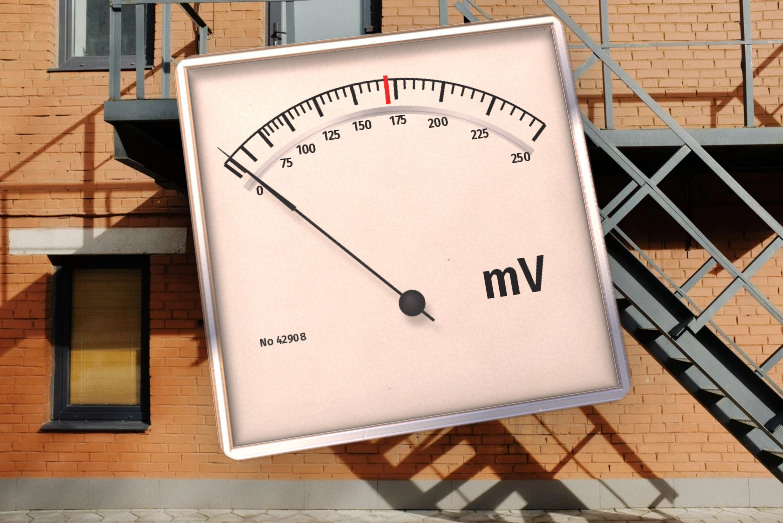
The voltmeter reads 25; mV
